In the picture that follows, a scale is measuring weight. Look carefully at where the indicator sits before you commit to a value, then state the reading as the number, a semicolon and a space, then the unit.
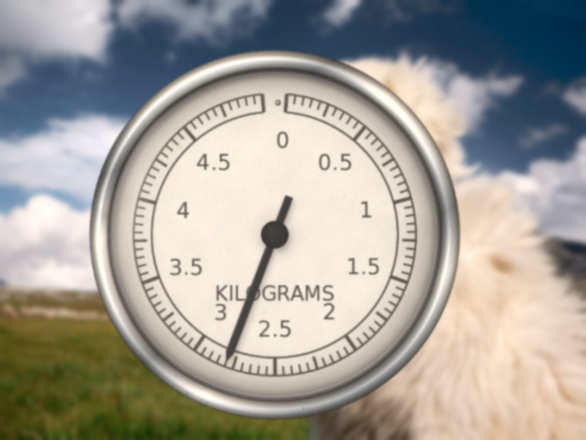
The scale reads 2.8; kg
